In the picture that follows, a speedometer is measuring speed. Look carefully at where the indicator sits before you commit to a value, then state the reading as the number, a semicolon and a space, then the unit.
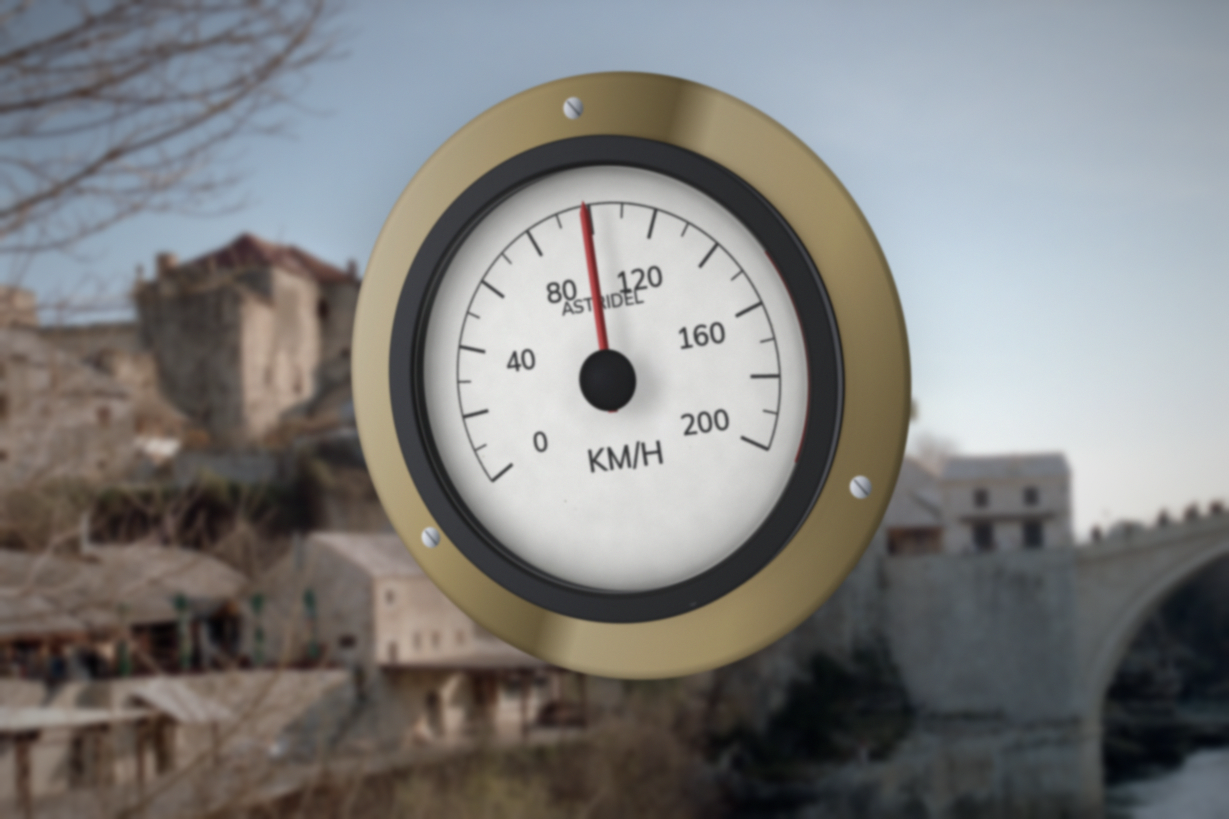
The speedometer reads 100; km/h
